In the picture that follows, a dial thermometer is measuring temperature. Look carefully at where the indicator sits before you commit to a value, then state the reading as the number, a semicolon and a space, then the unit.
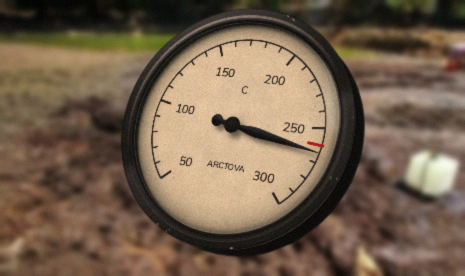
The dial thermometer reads 265; °C
